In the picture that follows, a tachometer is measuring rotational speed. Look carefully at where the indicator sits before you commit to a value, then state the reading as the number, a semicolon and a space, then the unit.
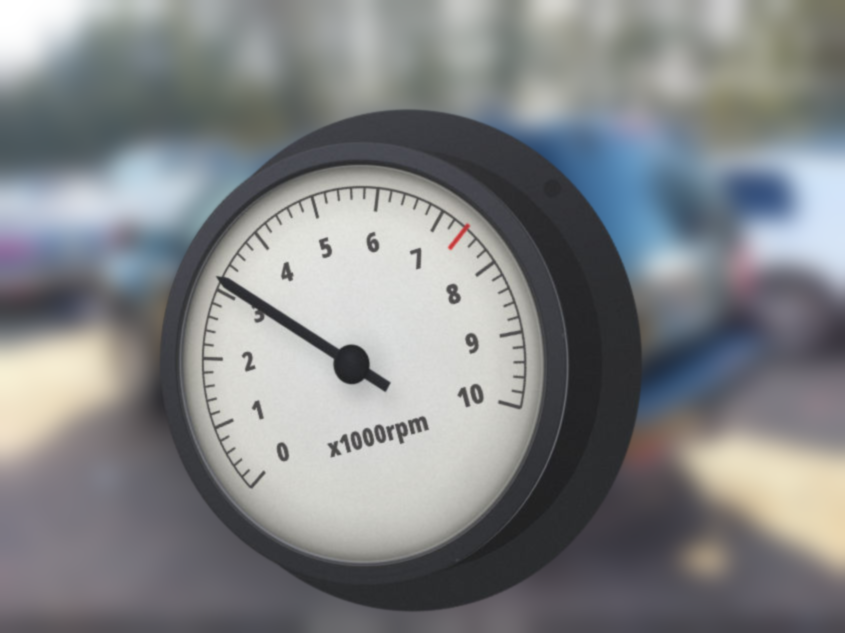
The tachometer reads 3200; rpm
